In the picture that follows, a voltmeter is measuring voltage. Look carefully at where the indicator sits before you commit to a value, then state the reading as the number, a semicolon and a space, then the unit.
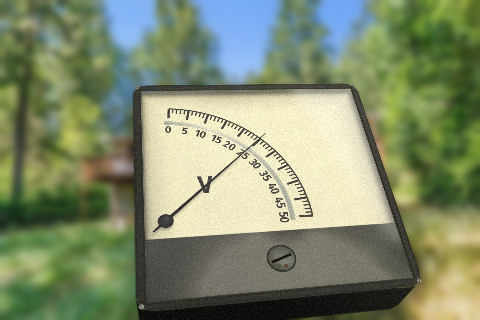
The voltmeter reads 25; V
